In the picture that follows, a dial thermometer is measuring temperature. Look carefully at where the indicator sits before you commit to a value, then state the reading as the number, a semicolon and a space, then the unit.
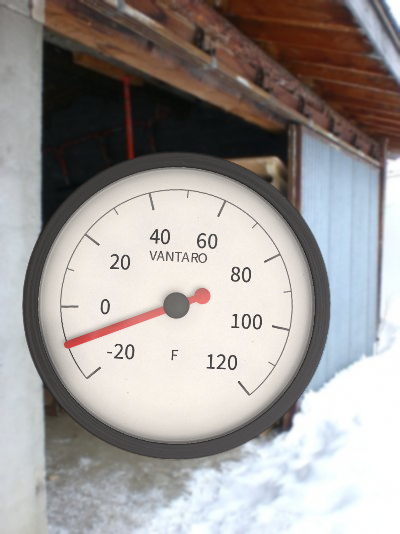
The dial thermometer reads -10; °F
